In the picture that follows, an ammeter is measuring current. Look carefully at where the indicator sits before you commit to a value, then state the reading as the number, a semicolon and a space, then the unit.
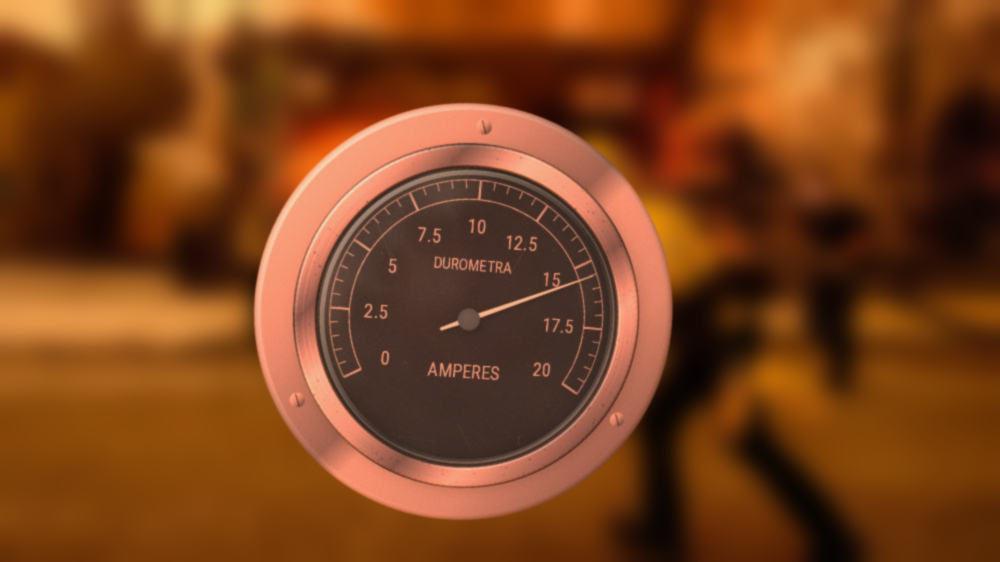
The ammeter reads 15.5; A
